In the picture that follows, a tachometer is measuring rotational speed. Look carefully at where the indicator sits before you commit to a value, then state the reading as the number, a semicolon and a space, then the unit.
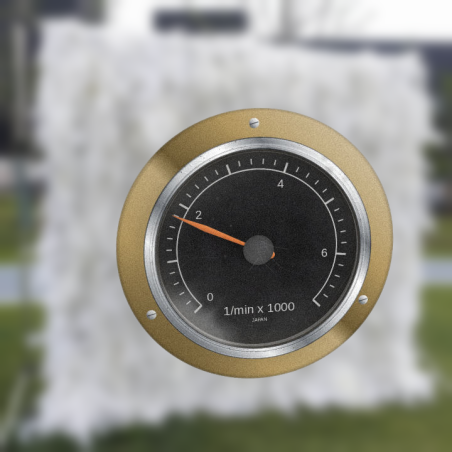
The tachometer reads 1800; rpm
